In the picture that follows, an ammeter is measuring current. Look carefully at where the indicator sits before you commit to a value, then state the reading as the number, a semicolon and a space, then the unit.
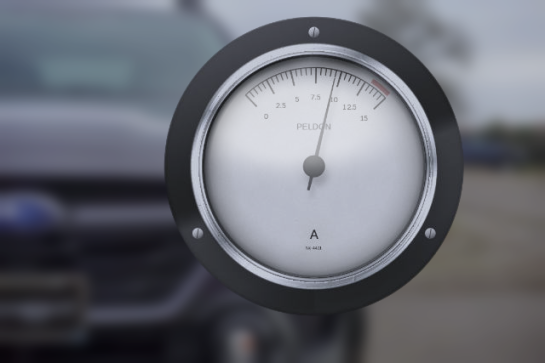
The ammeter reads 9.5; A
